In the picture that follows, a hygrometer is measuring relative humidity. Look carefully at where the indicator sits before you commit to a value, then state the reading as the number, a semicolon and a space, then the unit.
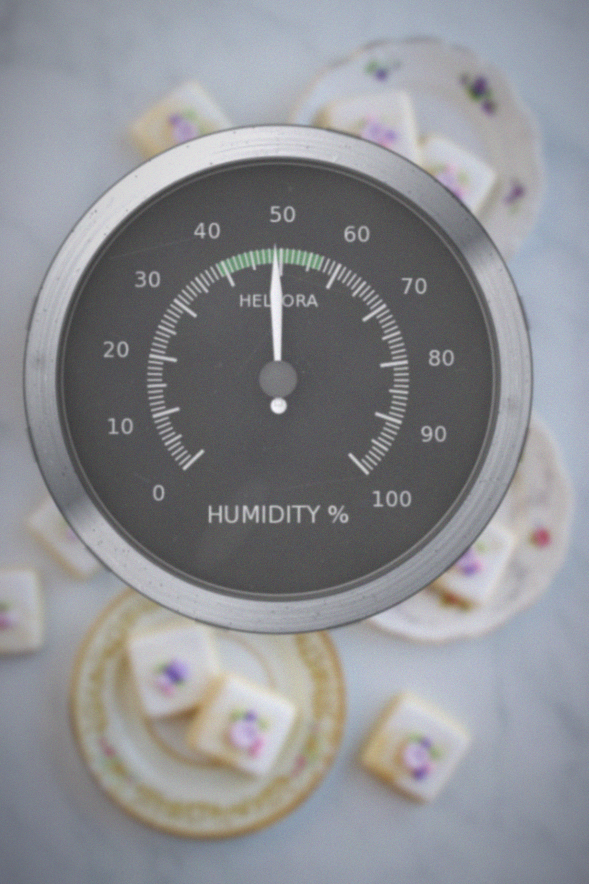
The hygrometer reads 49; %
